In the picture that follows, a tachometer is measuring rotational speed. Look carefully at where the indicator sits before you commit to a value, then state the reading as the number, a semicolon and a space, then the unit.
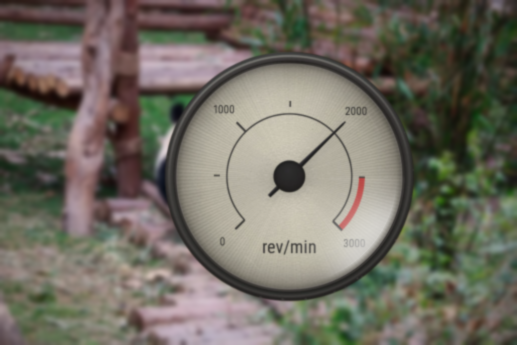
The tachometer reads 2000; rpm
